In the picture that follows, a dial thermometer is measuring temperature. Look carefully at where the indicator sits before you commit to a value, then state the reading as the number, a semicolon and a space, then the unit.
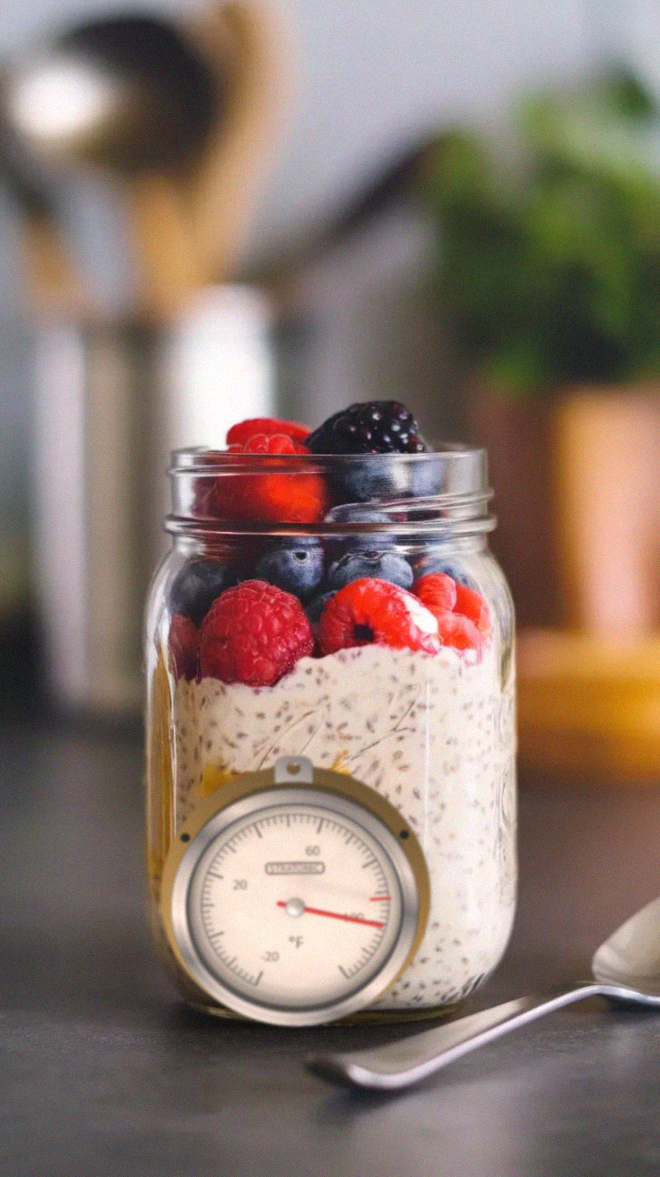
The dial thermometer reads 100; °F
